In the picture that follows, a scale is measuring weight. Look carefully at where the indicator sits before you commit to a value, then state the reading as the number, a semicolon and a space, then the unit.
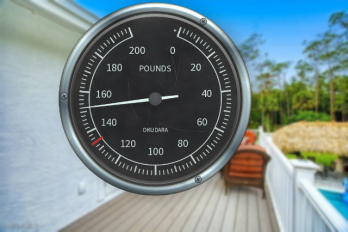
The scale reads 152; lb
